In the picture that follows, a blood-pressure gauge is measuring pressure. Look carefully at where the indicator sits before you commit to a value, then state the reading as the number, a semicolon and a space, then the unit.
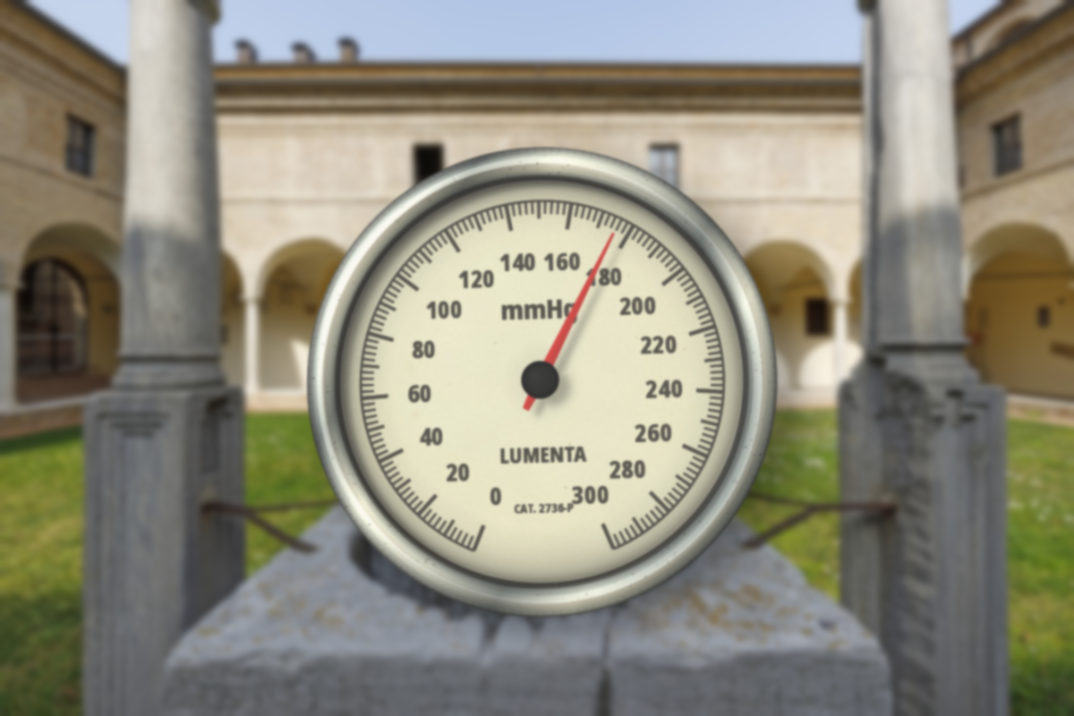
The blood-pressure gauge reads 176; mmHg
